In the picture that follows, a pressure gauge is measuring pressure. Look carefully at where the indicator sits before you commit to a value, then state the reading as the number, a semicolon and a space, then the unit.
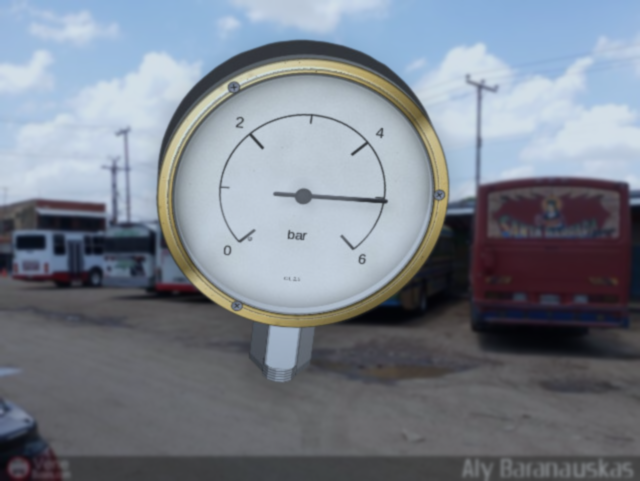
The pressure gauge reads 5; bar
